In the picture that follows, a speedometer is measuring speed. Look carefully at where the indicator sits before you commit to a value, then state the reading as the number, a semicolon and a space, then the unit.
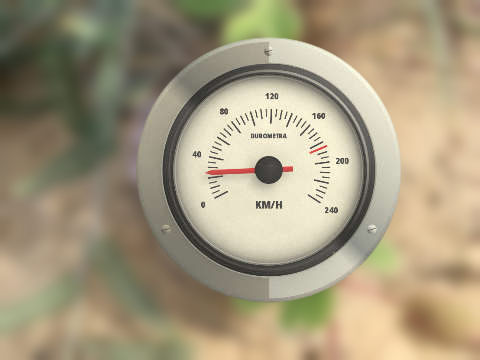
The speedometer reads 25; km/h
